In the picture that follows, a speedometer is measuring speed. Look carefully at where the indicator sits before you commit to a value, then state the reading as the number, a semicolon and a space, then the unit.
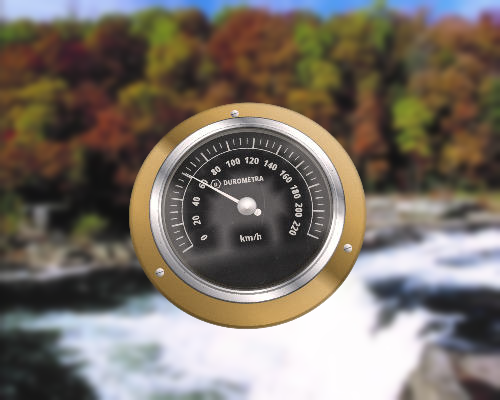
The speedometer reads 60; km/h
